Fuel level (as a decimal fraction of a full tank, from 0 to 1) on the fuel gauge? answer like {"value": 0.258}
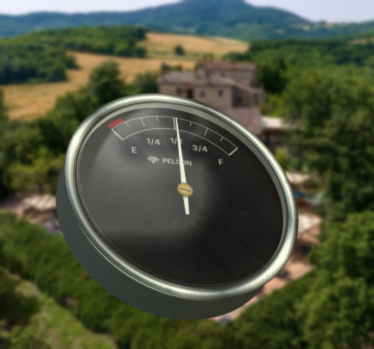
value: {"value": 0.5}
